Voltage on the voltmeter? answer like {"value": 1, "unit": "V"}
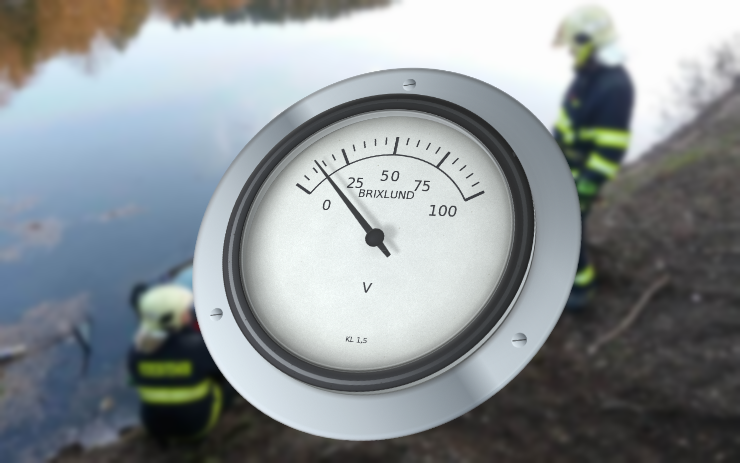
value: {"value": 12.5, "unit": "V"}
